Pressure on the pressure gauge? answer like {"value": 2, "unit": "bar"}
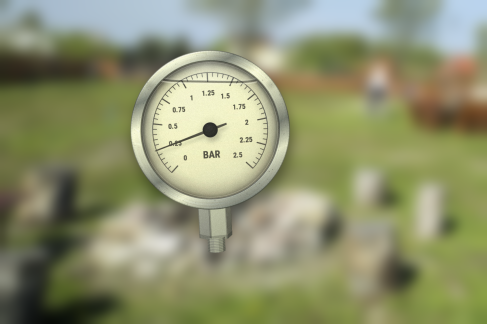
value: {"value": 0.25, "unit": "bar"}
